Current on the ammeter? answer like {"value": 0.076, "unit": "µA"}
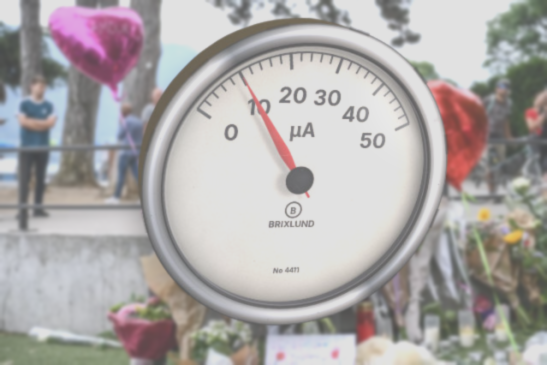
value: {"value": 10, "unit": "µA"}
